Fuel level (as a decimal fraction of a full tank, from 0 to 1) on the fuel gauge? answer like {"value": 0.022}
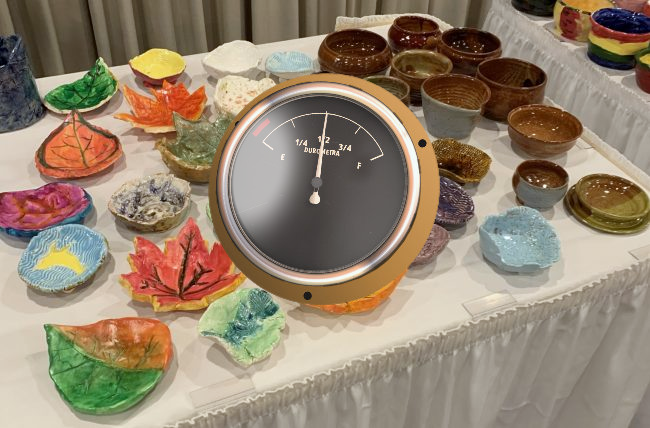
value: {"value": 0.5}
